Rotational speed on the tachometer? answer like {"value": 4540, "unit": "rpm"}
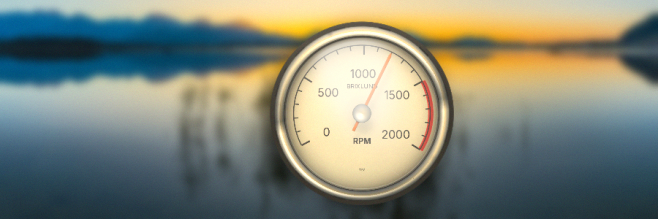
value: {"value": 1200, "unit": "rpm"}
